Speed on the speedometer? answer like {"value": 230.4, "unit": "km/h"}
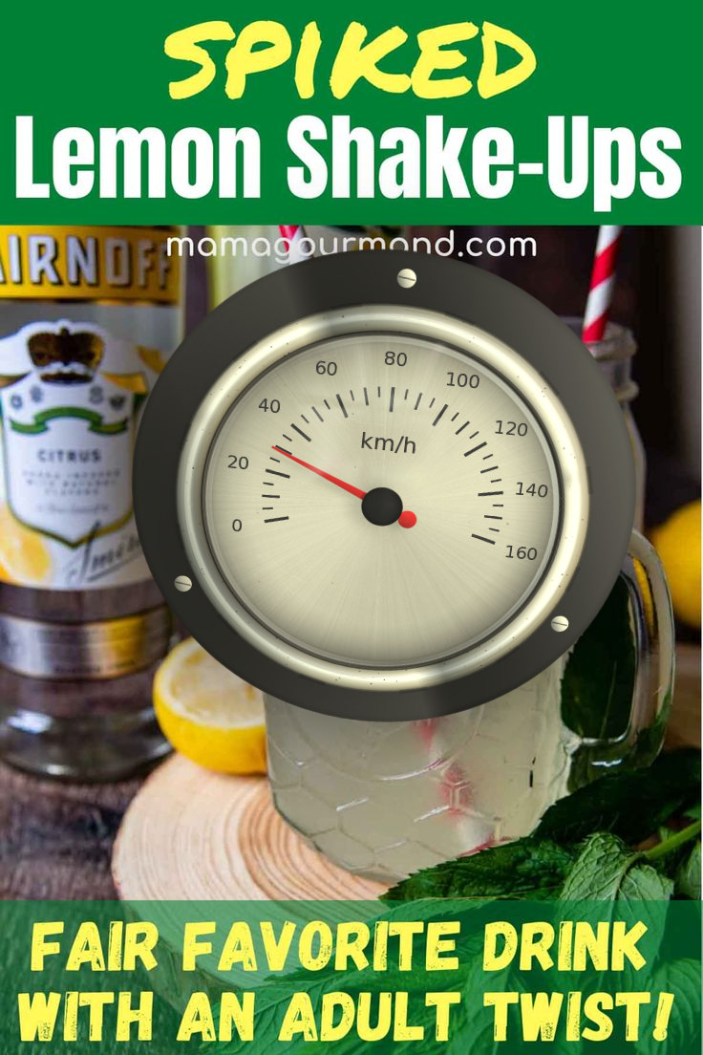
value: {"value": 30, "unit": "km/h"}
